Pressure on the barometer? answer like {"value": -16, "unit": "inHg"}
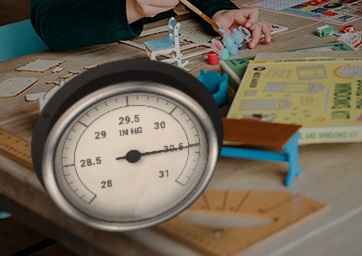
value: {"value": 30.5, "unit": "inHg"}
